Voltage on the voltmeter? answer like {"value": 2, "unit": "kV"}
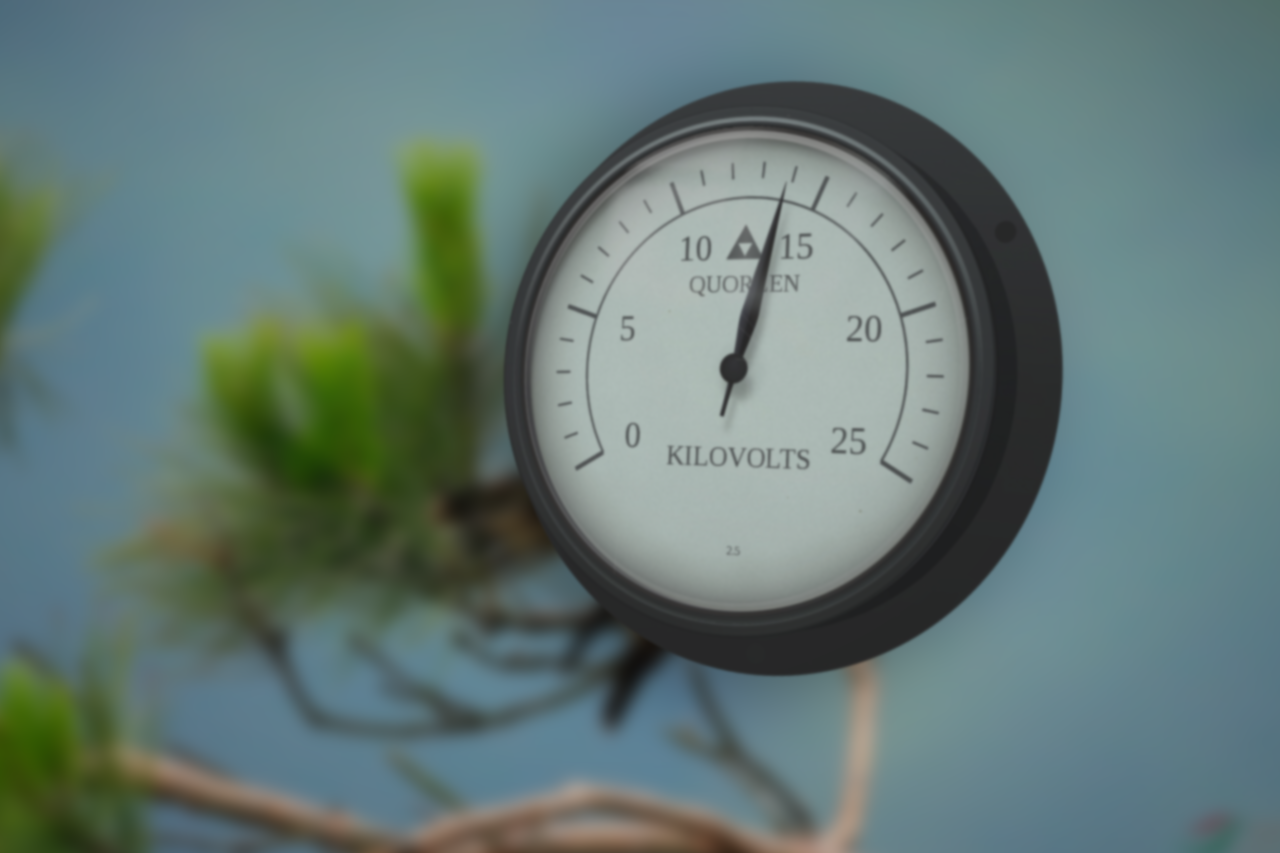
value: {"value": 14, "unit": "kV"}
